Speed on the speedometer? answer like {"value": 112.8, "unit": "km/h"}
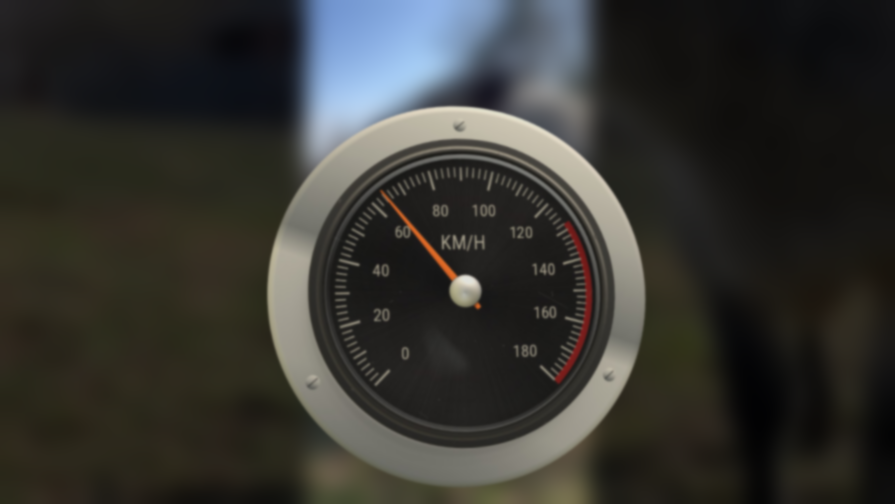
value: {"value": 64, "unit": "km/h"}
